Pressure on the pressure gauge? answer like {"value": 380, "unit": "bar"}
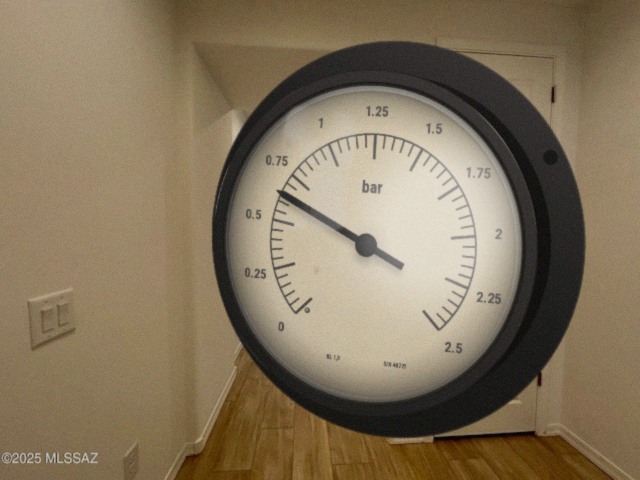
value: {"value": 0.65, "unit": "bar"}
